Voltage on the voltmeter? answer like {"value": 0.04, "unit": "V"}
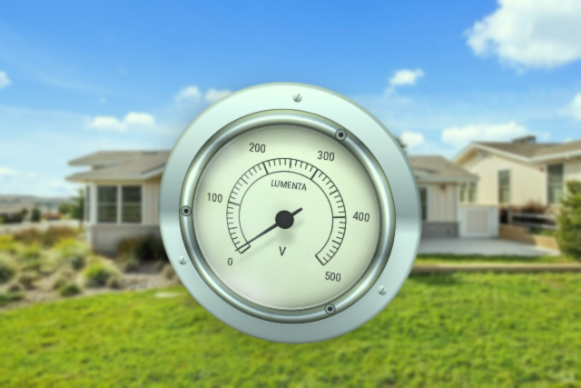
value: {"value": 10, "unit": "V"}
